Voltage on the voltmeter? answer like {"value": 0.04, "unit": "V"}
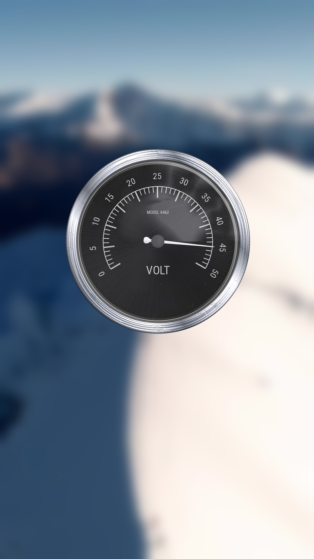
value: {"value": 45, "unit": "V"}
